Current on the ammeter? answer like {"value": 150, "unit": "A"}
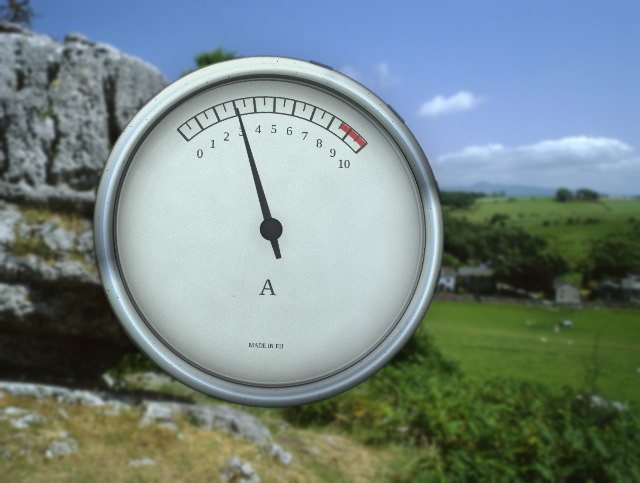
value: {"value": 3, "unit": "A"}
